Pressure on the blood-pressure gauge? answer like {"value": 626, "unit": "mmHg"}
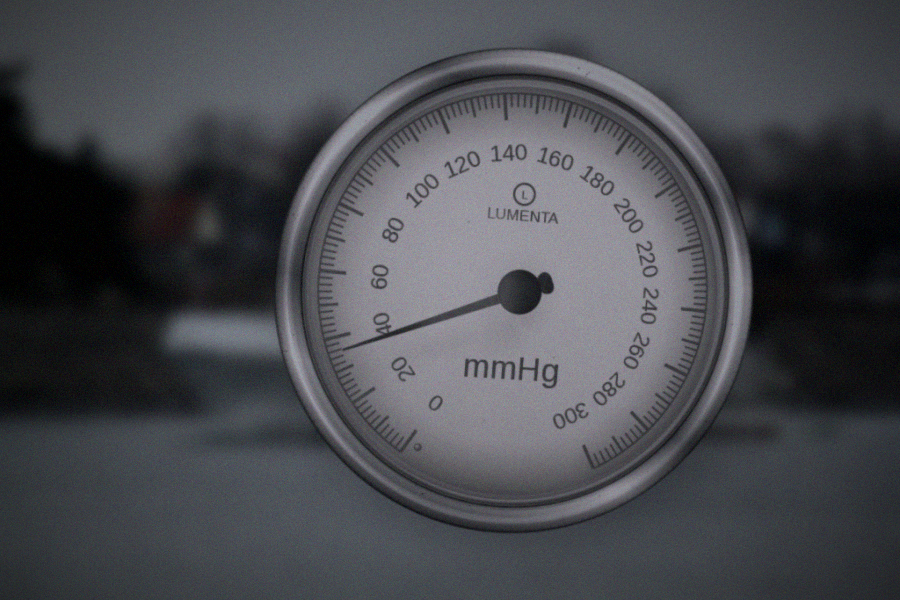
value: {"value": 36, "unit": "mmHg"}
